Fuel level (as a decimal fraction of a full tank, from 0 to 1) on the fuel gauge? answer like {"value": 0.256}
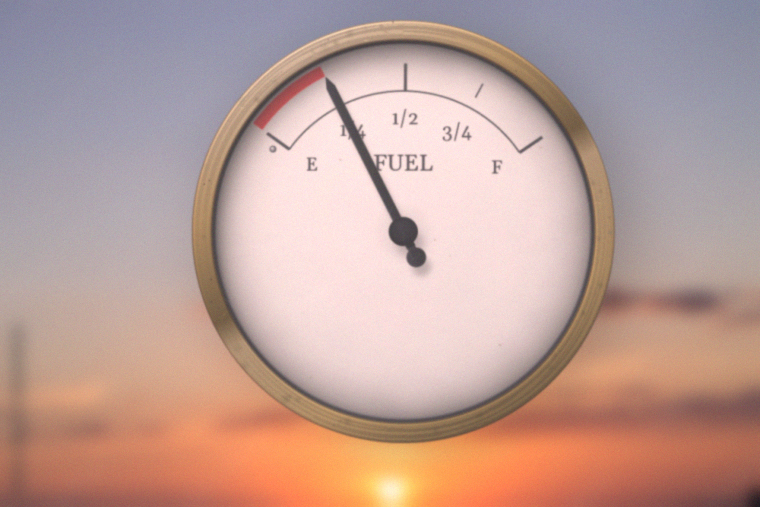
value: {"value": 0.25}
